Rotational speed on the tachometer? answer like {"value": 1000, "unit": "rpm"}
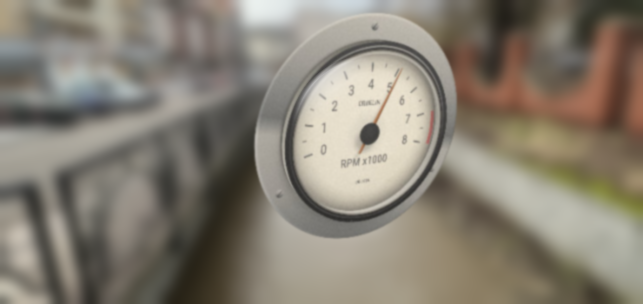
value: {"value": 5000, "unit": "rpm"}
